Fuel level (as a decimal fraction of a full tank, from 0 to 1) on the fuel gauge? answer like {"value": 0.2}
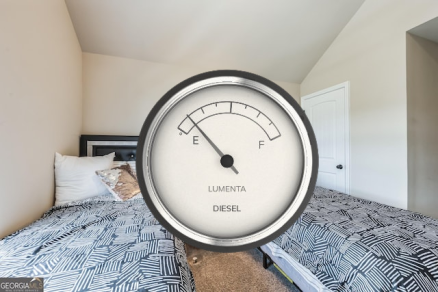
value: {"value": 0.125}
